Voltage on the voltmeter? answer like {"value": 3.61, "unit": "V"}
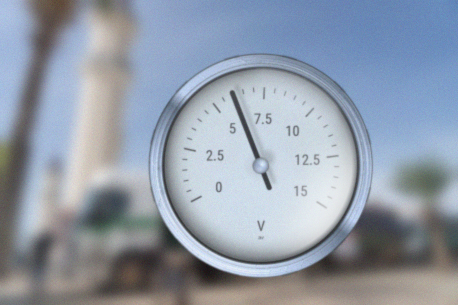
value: {"value": 6, "unit": "V"}
